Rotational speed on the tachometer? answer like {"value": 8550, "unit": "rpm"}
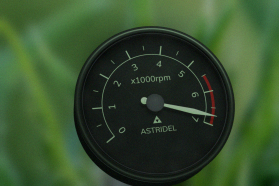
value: {"value": 6750, "unit": "rpm"}
